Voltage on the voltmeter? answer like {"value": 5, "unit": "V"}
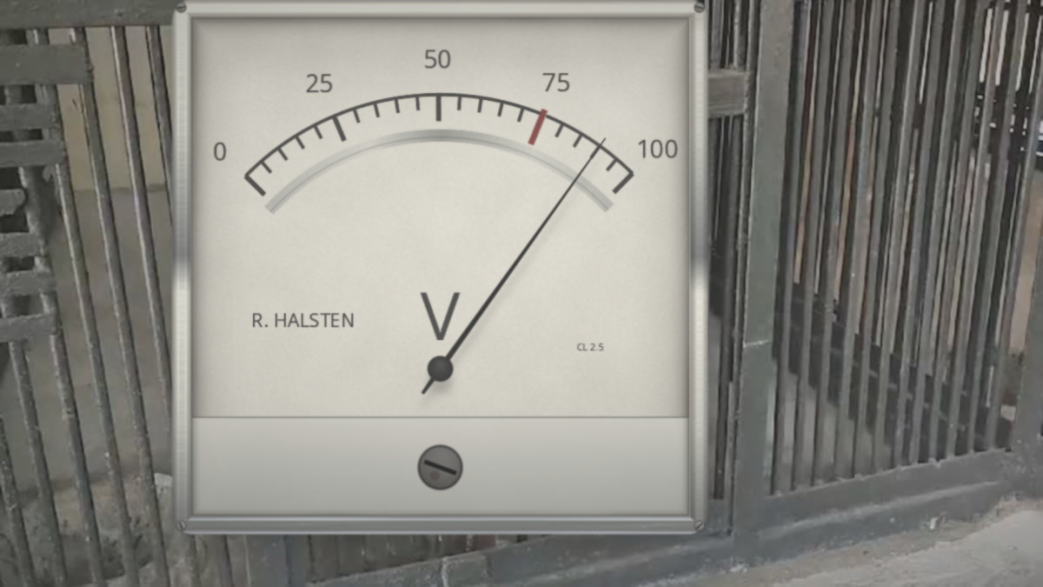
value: {"value": 90, "unit": "V"}
